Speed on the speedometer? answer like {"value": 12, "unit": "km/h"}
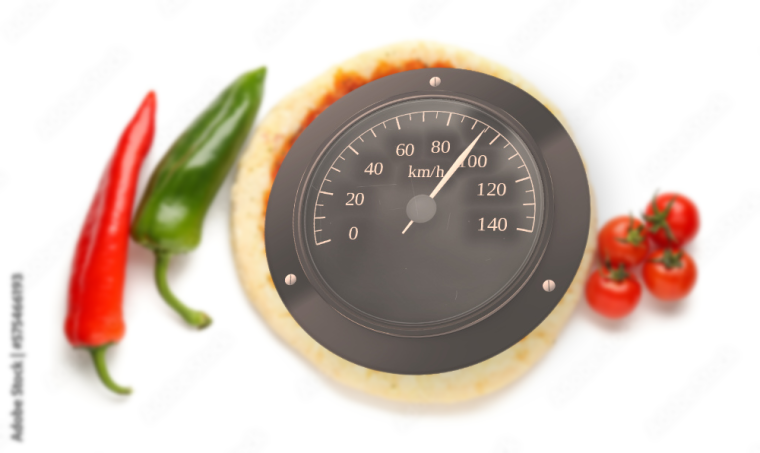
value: {"value": 95, "unit": "km/h"}
